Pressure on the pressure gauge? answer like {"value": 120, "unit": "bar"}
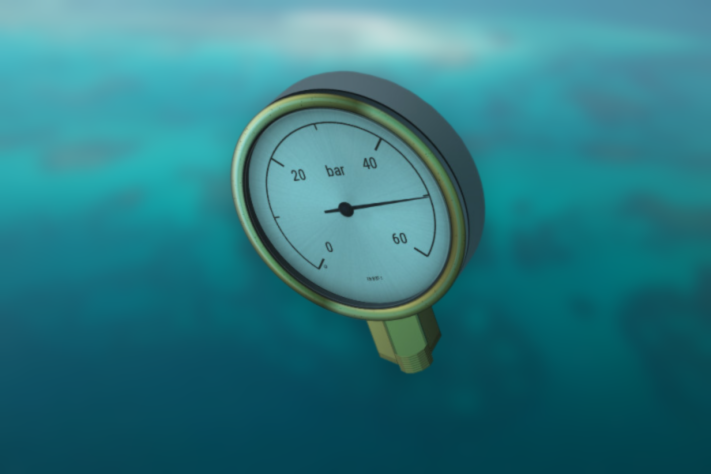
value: {"value": 50, "unit": "bar"}
